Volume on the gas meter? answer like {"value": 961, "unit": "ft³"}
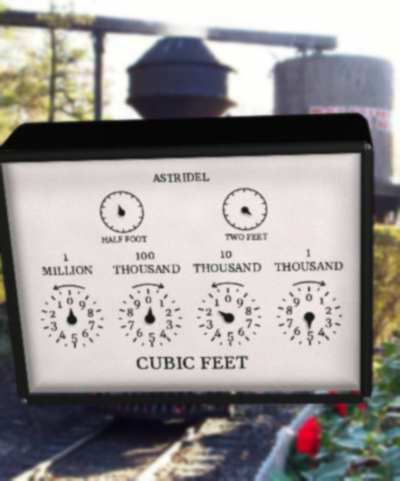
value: {"value": 1500, "unit": "ft³"}
